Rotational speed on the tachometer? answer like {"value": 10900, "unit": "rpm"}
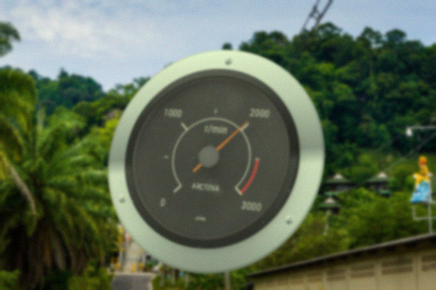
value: {"value": 2000, "unit": "rpm"}
